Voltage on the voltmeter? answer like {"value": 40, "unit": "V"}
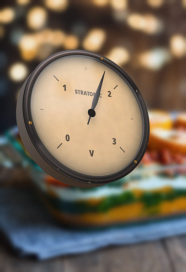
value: {"value": 1.75, "unit": "V"}
